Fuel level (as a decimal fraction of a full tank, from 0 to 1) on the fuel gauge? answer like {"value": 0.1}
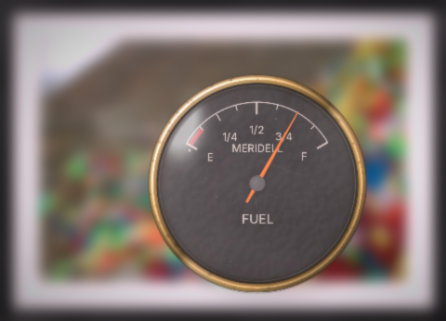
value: {"value": 0.75}
